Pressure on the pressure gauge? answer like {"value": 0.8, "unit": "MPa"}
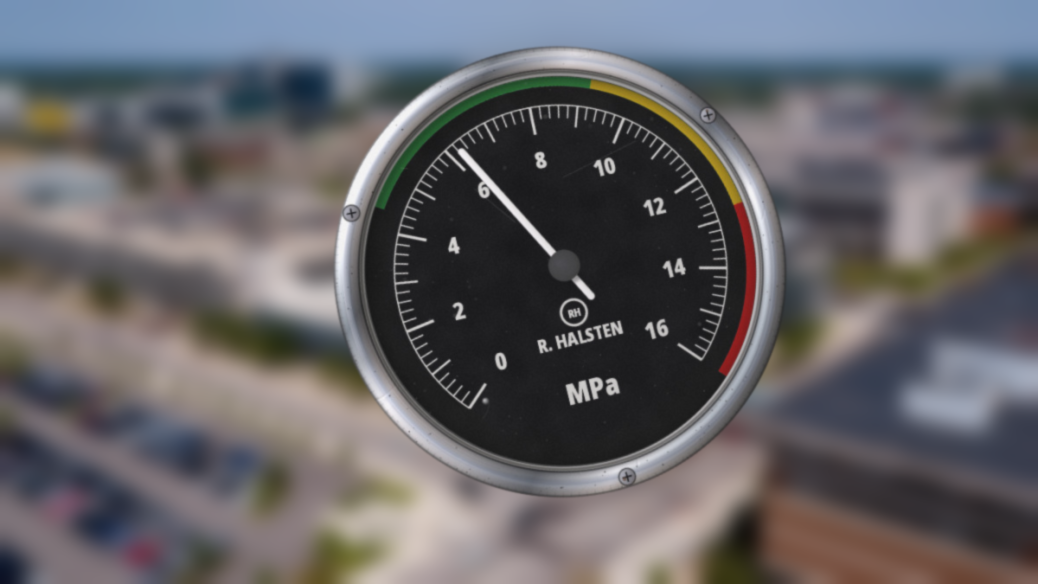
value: {"value": 6.2, "unit": "MPa"}
